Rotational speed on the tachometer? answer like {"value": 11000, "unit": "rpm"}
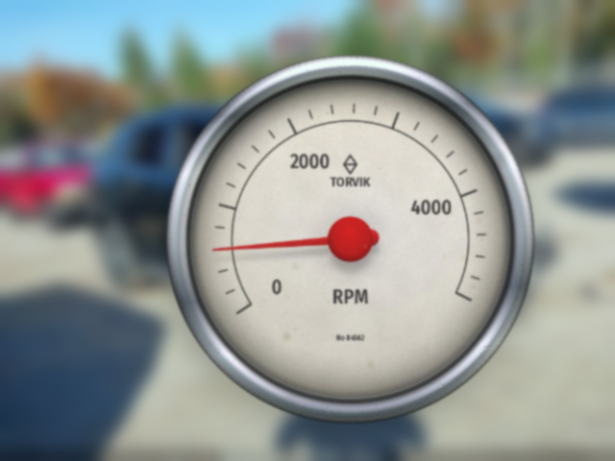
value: {"value": 600, "unit": "rpm"}
